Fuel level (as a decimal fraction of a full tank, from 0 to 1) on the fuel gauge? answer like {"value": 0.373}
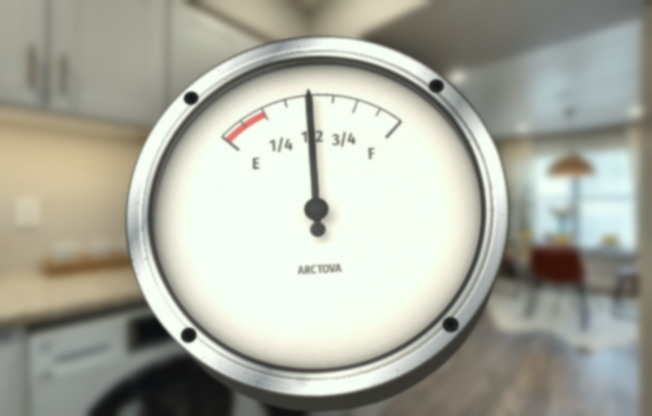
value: {"value": 0.5}
